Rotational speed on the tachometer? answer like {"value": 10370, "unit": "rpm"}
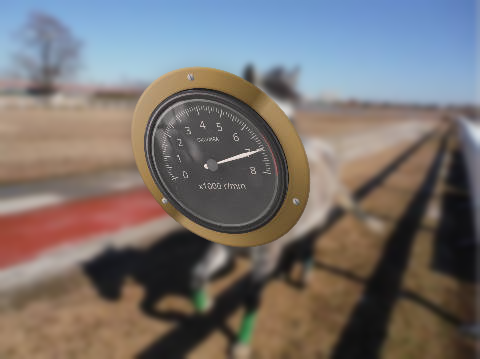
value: {"value": 7000, "unit": "rpm"}
